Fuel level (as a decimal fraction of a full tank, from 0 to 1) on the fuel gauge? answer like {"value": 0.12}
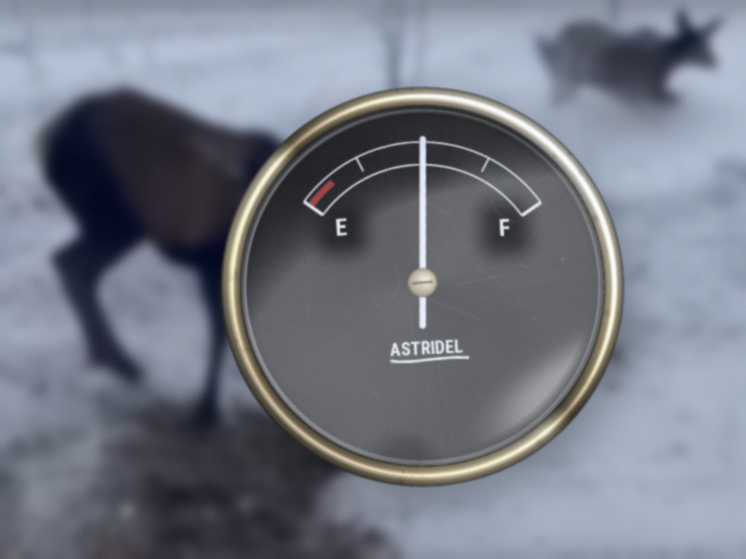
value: {"value": 0.5}
